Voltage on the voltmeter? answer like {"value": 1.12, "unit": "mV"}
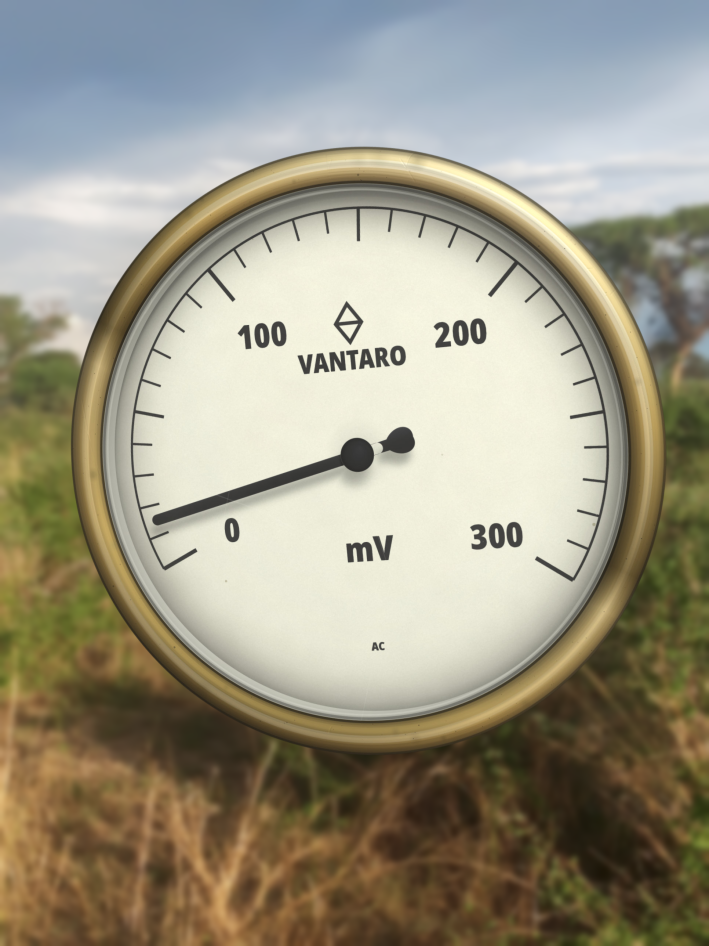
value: {"value": 15, "unit": "mV"}
